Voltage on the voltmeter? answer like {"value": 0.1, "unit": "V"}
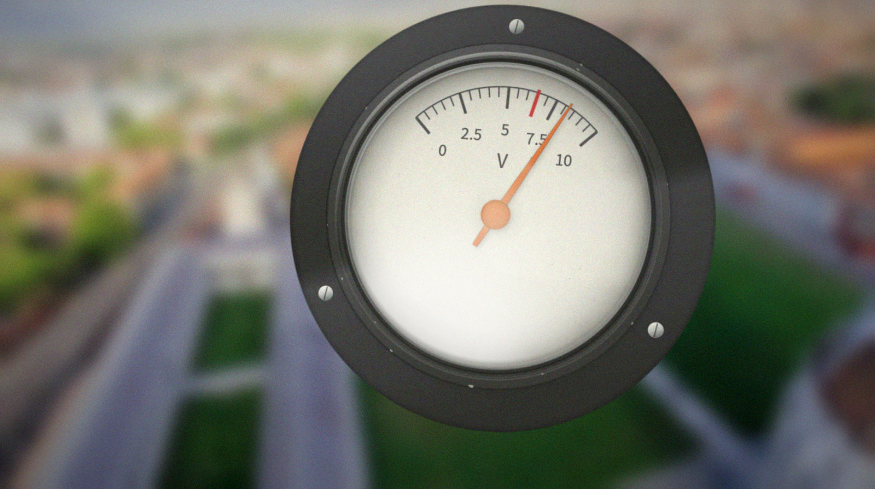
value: {"value": 8.25, "unit": "V"}
